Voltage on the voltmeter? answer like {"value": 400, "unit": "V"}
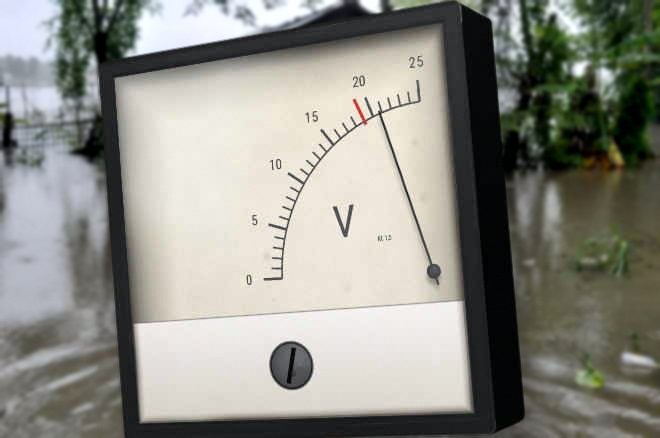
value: {"value": 21, "unit": "V"}
